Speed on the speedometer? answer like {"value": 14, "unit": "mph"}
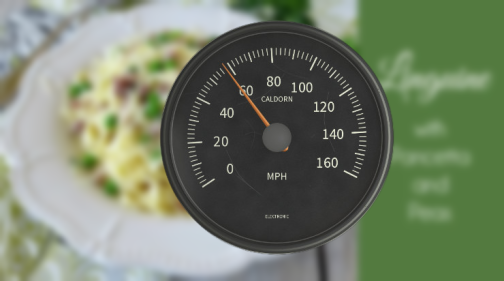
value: {"value": 58, "unit": "mph"}
